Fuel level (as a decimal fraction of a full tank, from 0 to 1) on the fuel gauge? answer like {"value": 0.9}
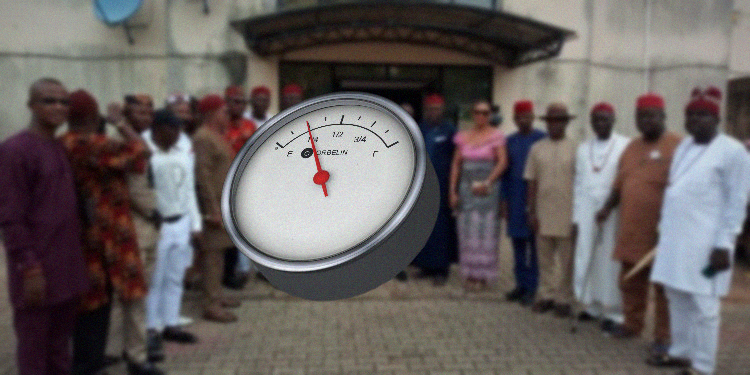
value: {"value": 0.25}
